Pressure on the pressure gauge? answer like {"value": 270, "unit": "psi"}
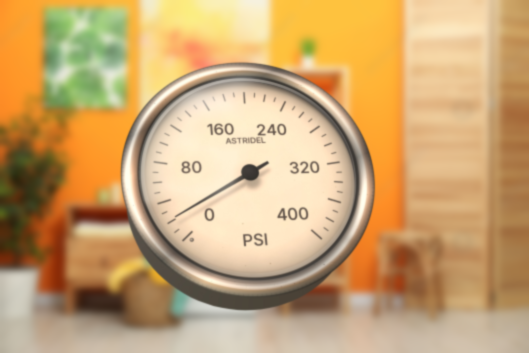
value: {"value": 20, "unit": "psi"}
